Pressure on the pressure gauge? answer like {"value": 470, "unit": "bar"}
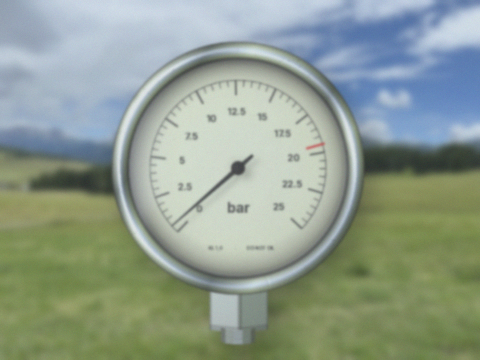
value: {"value": 0.5, "unit": "bar"}
